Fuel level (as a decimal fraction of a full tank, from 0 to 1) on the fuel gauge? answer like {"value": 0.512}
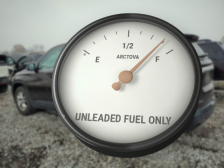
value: {"value": 0.875}
